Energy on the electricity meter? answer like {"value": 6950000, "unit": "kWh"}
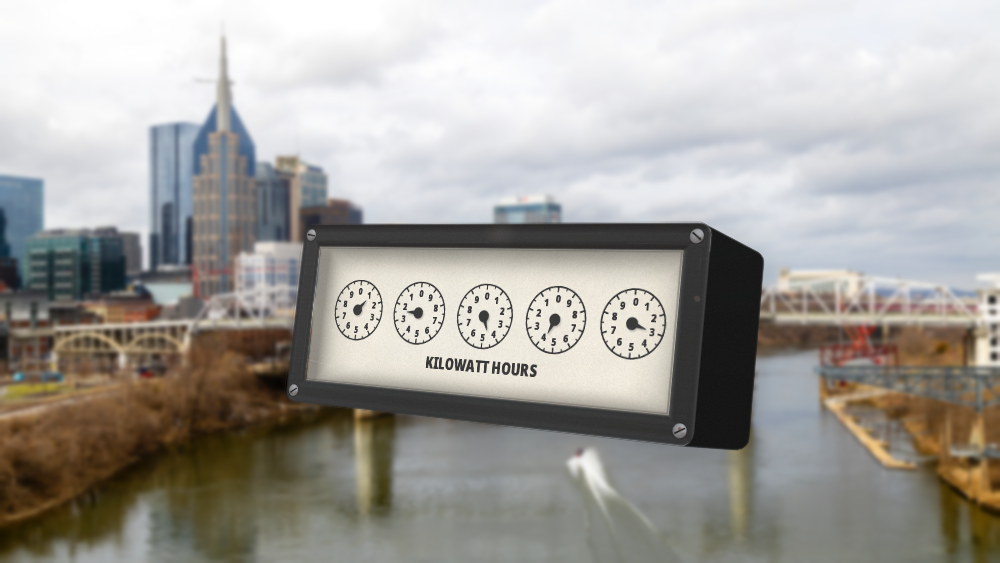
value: {"value": 12443, "unit": "kWh"}
